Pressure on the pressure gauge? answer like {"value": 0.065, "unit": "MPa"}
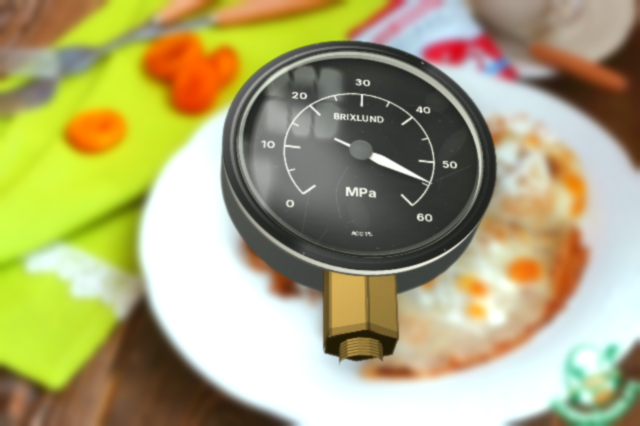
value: {"value": 55, "unit": "MPa"}
